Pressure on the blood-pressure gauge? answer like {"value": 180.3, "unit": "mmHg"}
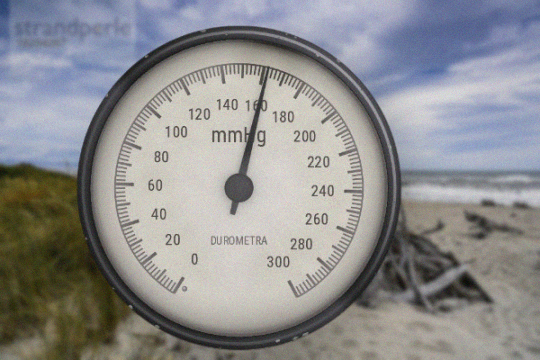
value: {"value": 162, "unit": "mmHg"}
